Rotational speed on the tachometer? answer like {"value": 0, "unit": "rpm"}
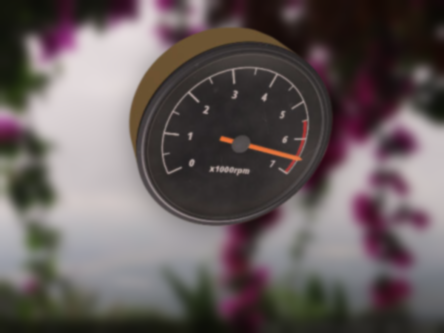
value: {"value": 6500, "unit": "rpm"}
